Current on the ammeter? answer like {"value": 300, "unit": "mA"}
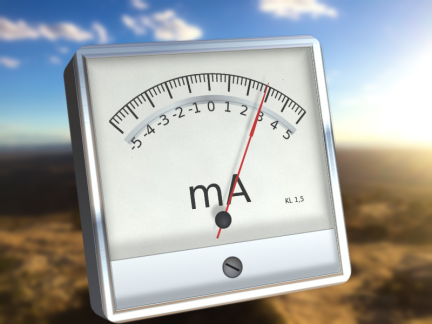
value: {"value": 2.8, "unit": "mA"}
